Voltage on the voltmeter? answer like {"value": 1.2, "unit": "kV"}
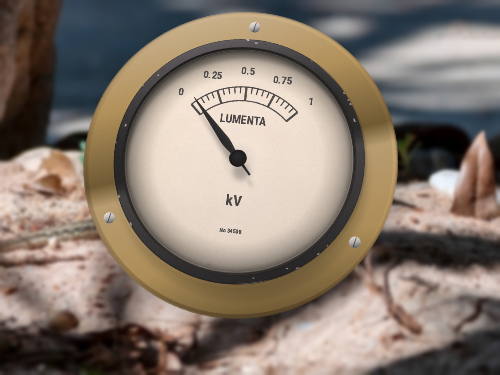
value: {"value": 0.05, "unit": "kV"}
